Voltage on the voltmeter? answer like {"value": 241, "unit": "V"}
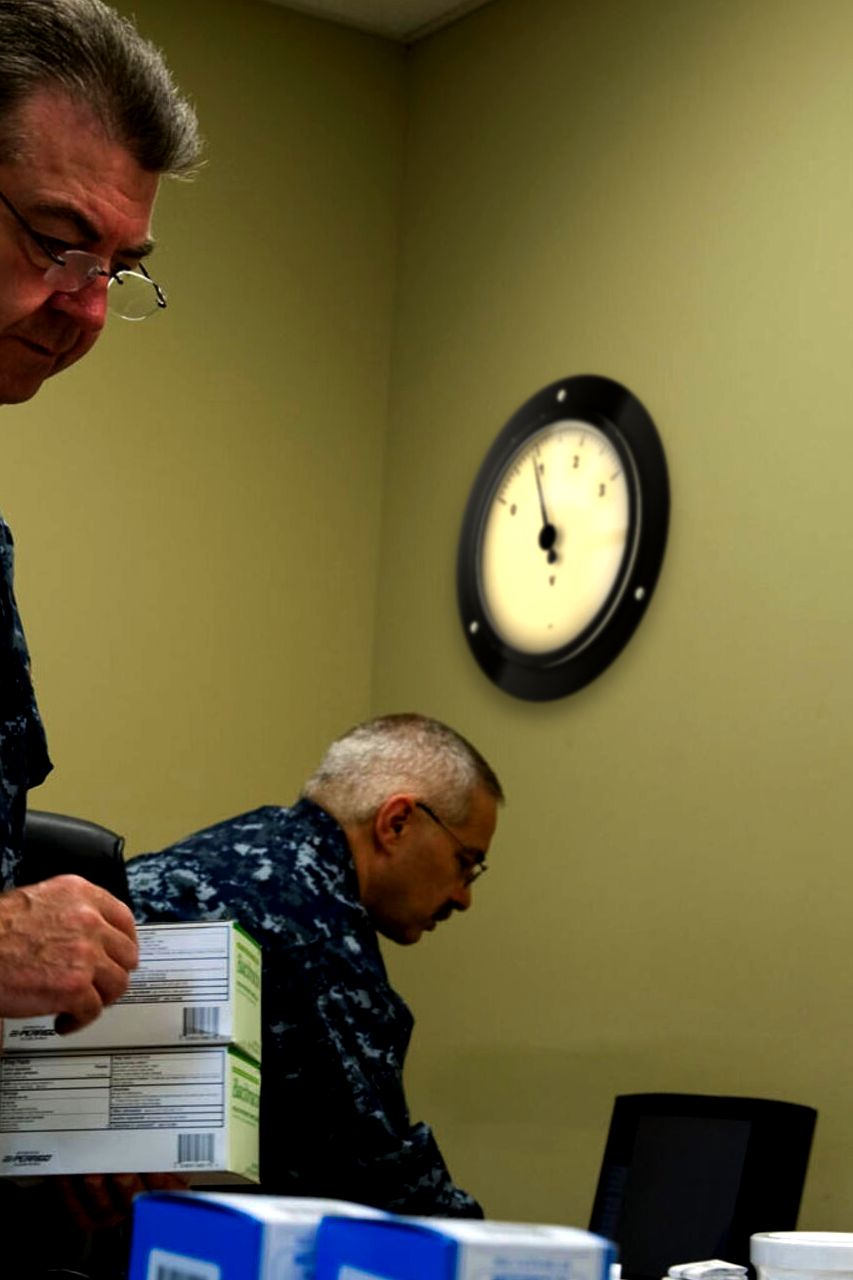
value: {"value": 1, "unit": "V"}
